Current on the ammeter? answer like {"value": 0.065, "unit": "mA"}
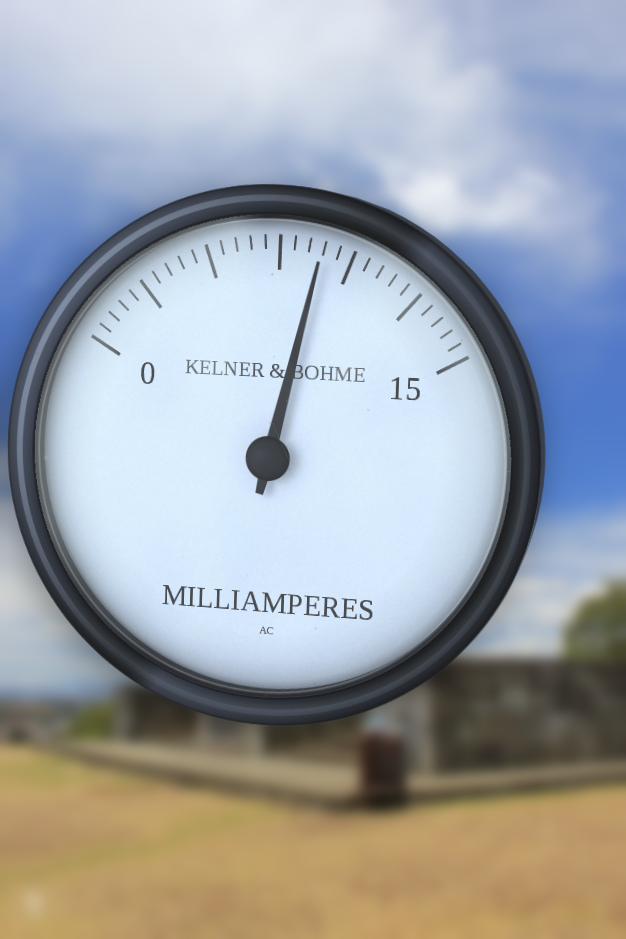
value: {"value": 9, "unit": "mA"}
